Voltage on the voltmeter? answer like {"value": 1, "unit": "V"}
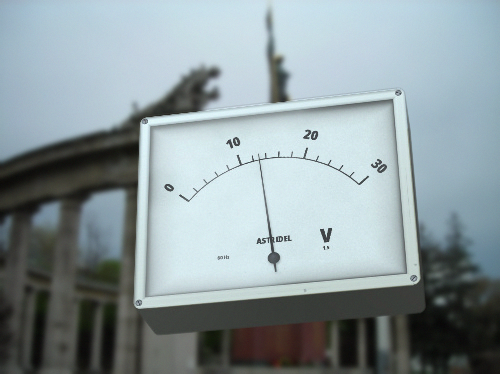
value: {"value": 13, "unit": "V"}
